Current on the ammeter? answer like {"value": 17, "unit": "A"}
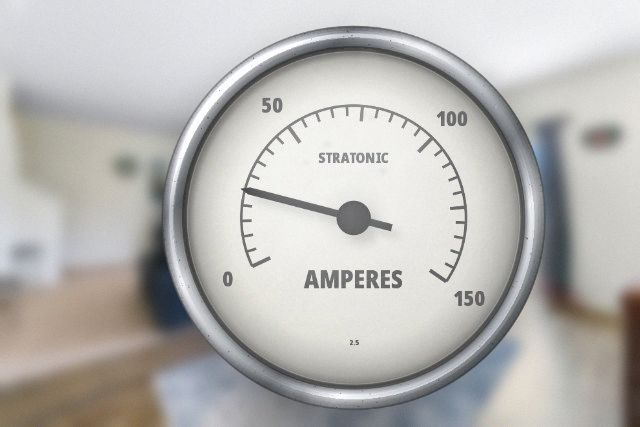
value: {"value": 25, "unit": "A"}
